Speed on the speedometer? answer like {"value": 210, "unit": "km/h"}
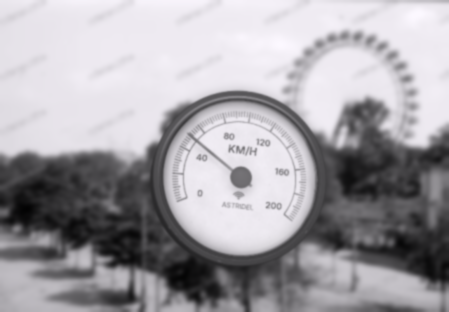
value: {"value": 50, "unit": "km/h"}
